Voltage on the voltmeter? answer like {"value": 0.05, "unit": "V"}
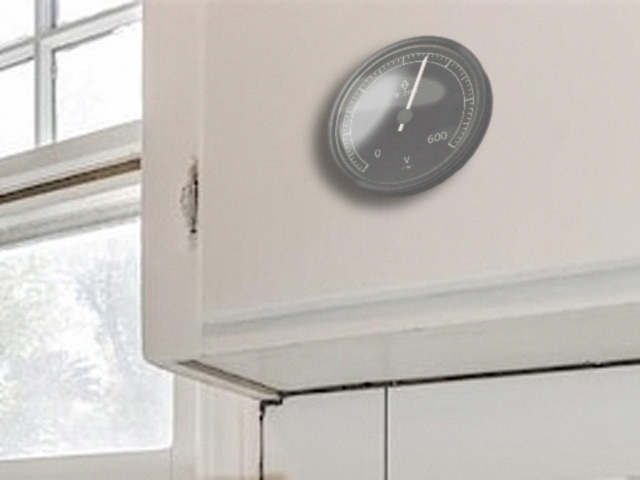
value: {"value": 350, "unit": "V"}
